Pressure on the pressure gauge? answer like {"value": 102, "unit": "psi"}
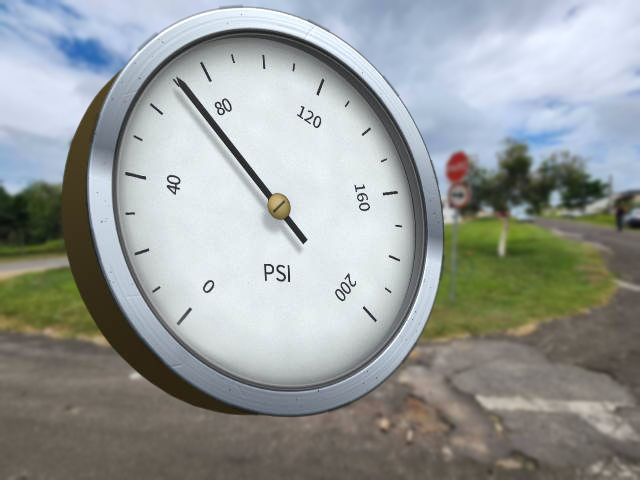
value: {"value": 70, "unit": "psi"}
